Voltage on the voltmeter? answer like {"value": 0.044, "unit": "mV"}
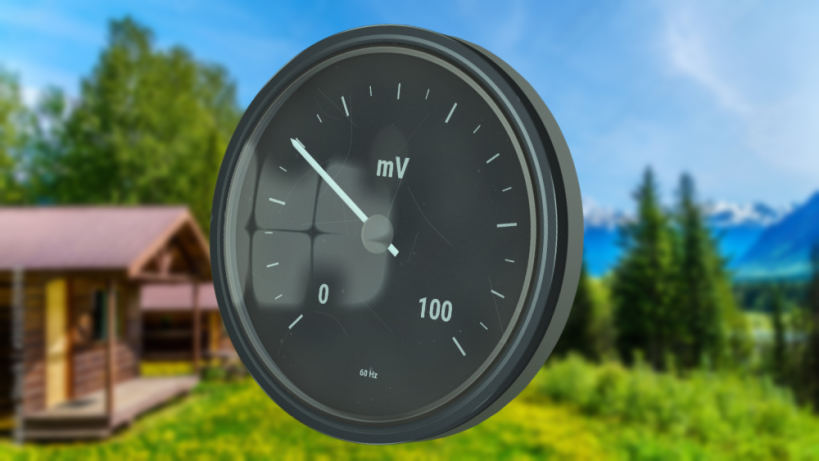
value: {"value": 30, "unit": "mV"}
